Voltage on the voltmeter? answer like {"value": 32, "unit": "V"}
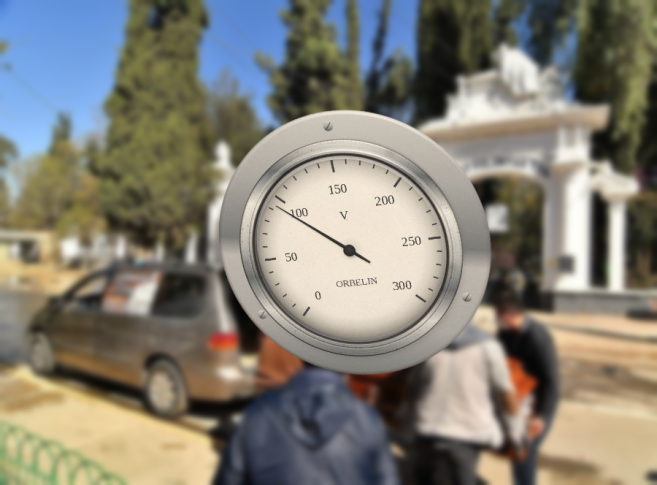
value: {"value": 95, "unit": "V"}
